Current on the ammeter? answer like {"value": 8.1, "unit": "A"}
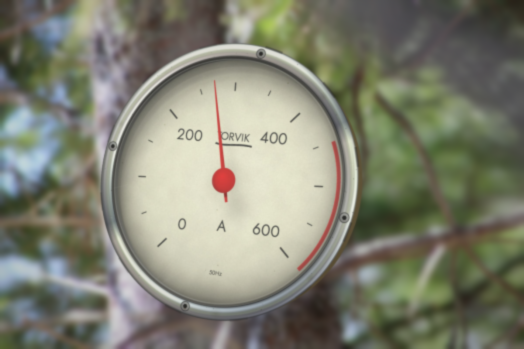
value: {"value": 275, "unit": "A"}
